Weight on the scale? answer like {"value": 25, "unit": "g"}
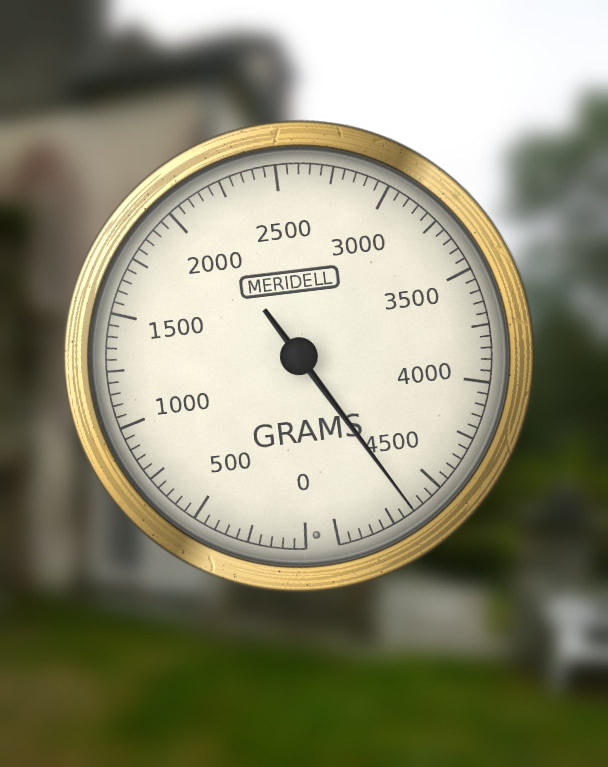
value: {"value": 4650, "unit": "g"}
